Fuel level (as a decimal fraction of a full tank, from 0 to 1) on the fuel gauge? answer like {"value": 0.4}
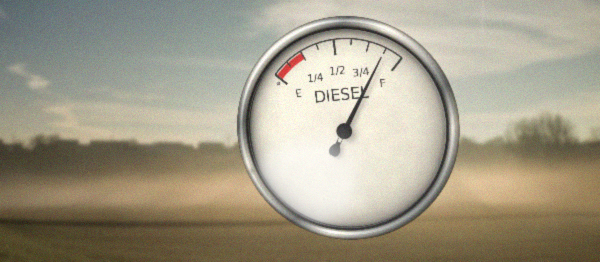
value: {"value": 0.875}
